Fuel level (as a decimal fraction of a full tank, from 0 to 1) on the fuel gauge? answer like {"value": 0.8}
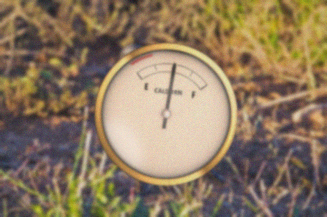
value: {"value": 0.5}
